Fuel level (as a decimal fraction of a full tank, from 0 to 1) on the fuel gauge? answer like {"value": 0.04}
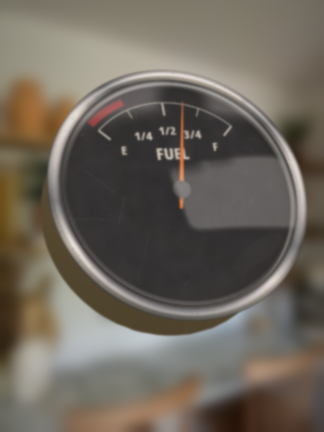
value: {"value": 0.625}
